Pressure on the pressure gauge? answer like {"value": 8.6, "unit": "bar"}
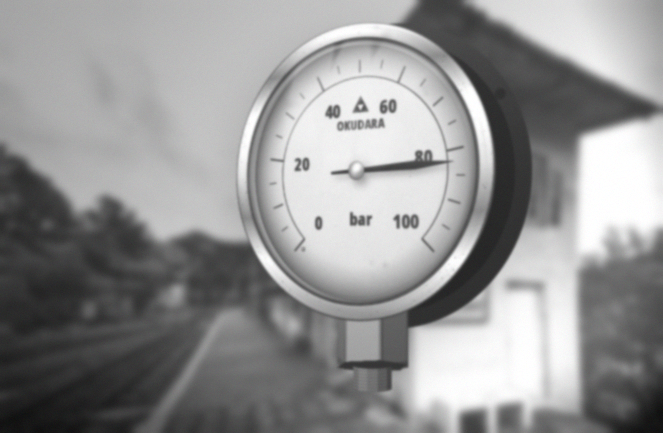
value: {"value": 82.5, "unit": "bar"}
